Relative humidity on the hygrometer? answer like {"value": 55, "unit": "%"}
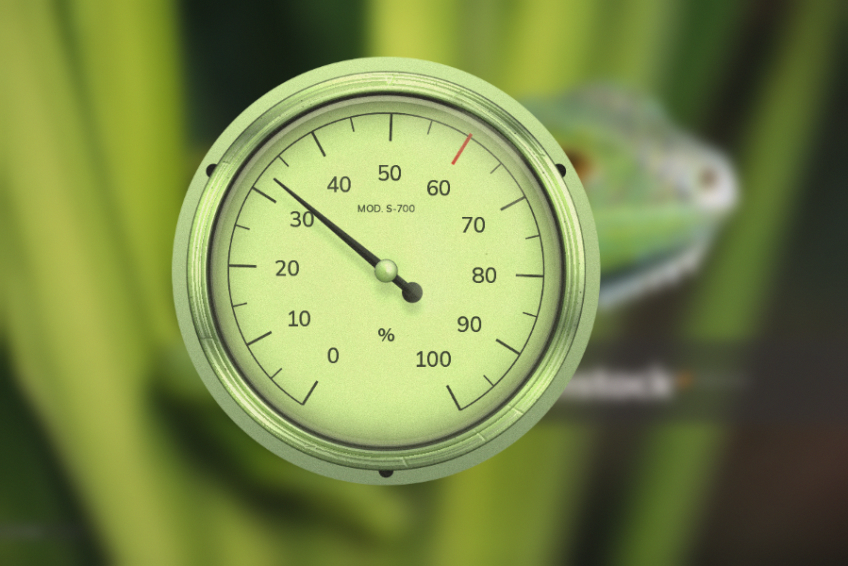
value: {"value": 32.5, "unit": "%"}
